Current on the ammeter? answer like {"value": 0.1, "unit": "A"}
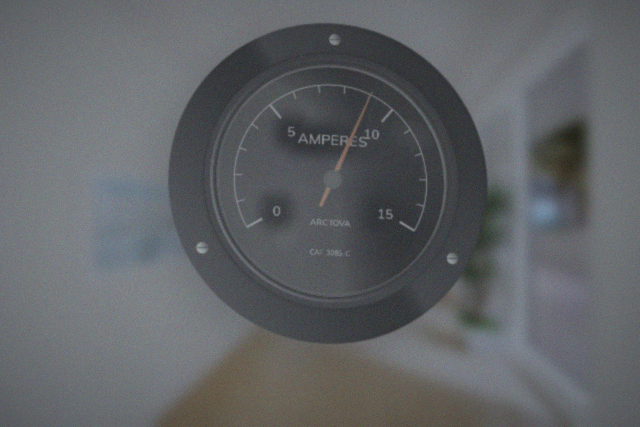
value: {"value": 9, "unit": "A"}
